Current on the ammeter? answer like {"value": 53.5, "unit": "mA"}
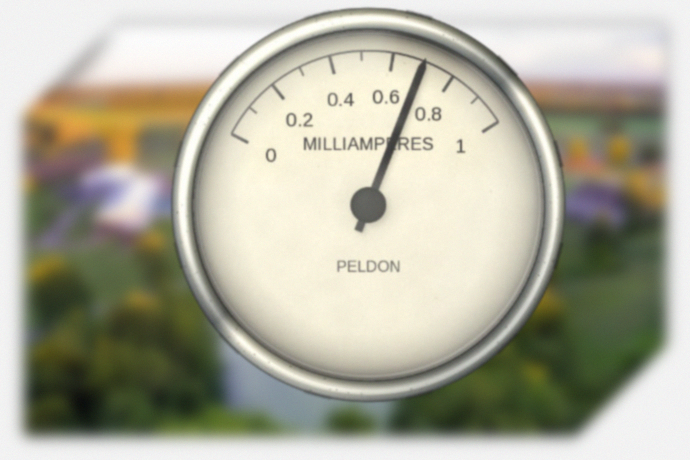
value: {"value": 0.7, "unit": "mA"}
